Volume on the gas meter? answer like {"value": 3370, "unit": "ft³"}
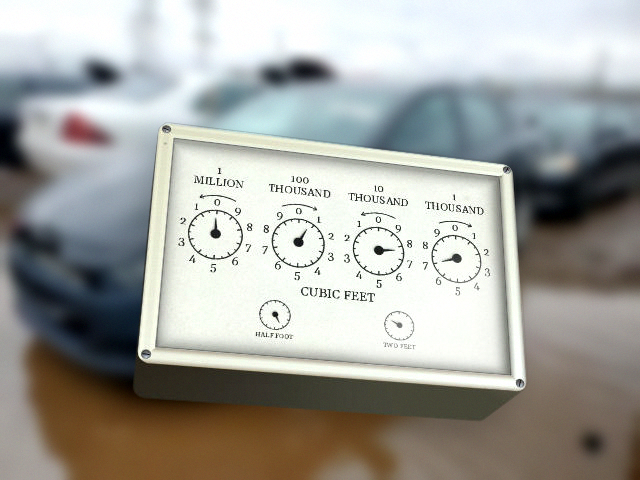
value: {"value": 7700, "unit": "ft³"}
